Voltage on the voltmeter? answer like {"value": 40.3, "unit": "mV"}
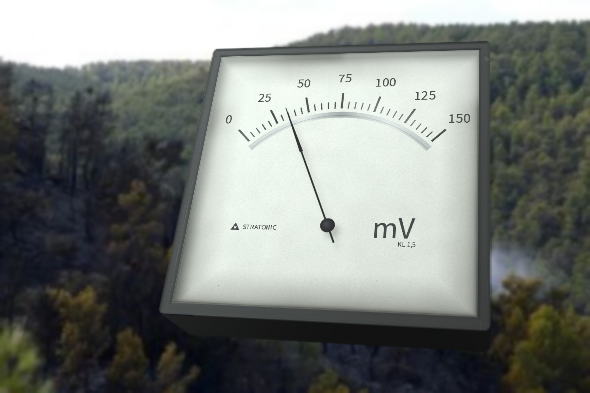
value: {"value": 35, "unit": "mV"}
